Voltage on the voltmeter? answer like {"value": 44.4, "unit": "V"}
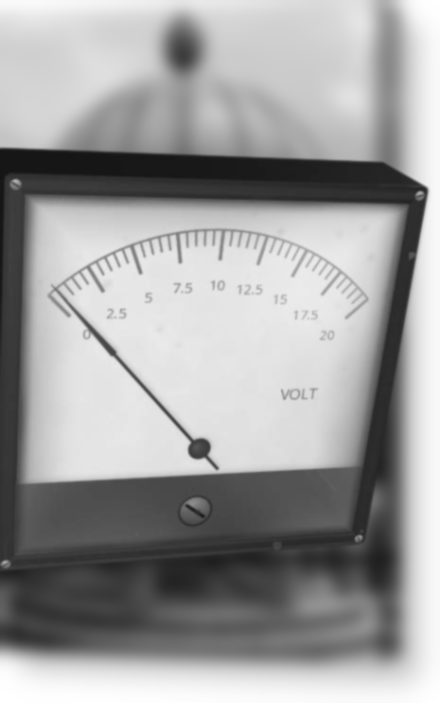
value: {"value": 0.5, "unit": "V"}
